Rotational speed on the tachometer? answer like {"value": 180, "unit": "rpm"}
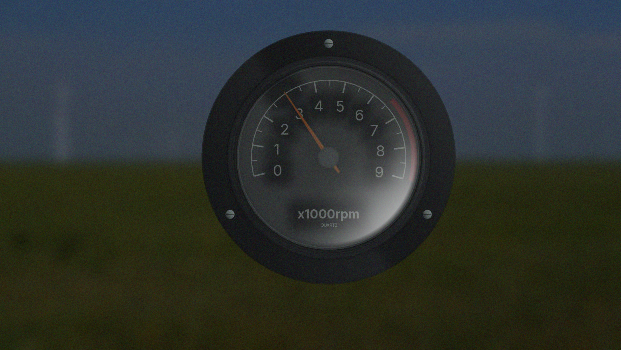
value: {"value": 3000, "unit": "rpm"}
